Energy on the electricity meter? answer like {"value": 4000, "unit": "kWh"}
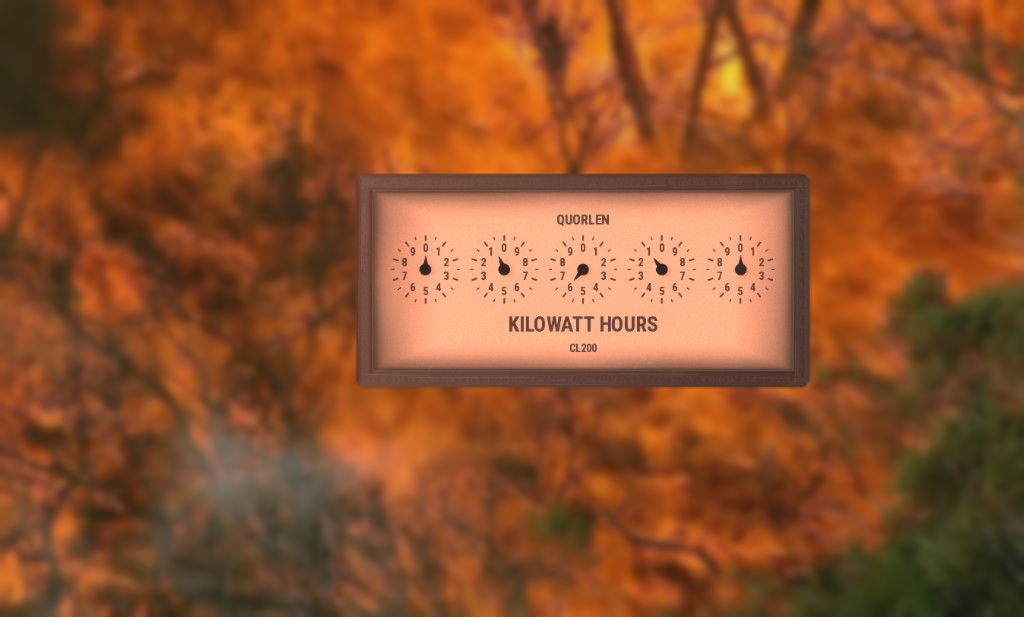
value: {"value": 610, "unit": "kWh"}
